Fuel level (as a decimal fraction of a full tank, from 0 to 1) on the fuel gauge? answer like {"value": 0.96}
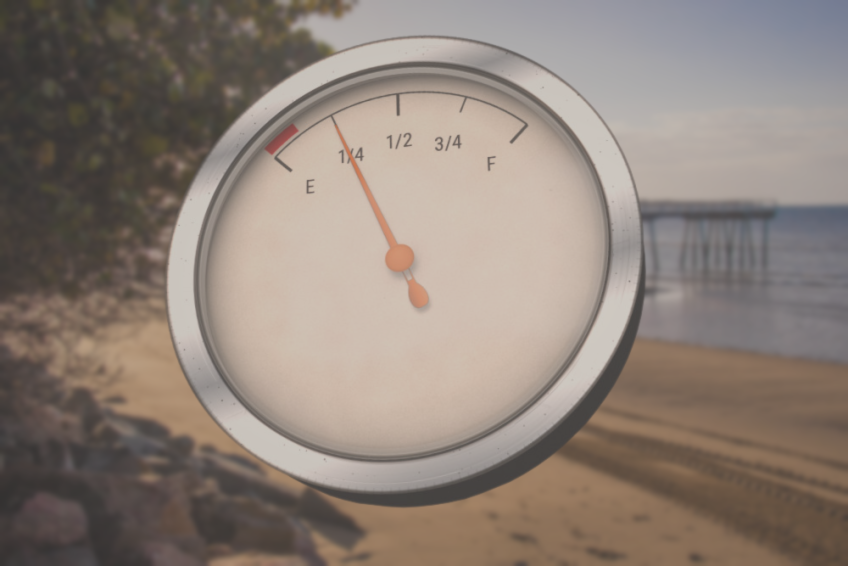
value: {"value": 0.25}
